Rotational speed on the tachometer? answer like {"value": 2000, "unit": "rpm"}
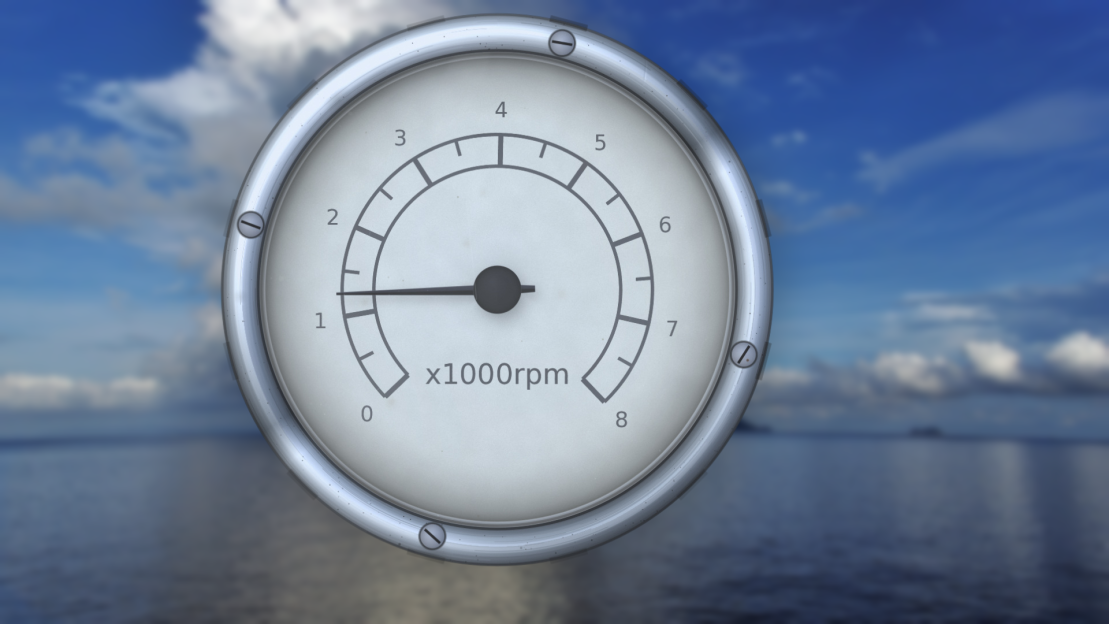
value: {"value": 1250, "unit": "rpm"}
